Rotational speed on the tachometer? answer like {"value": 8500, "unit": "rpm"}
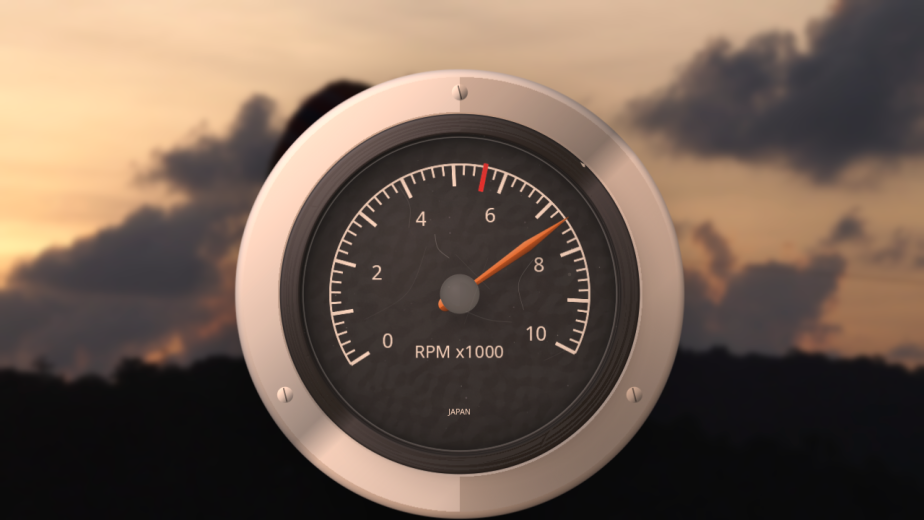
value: {"value": 7400, "unit": "rpm"}
